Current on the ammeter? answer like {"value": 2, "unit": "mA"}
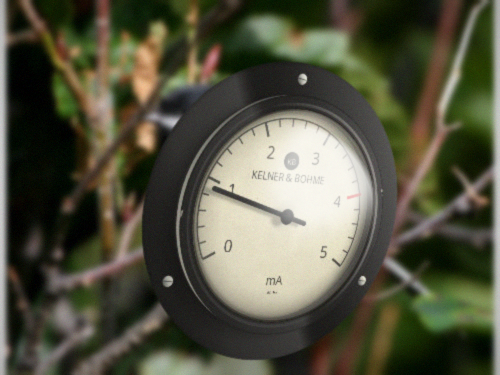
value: {"value": 0.9, "unit": "mA"}
